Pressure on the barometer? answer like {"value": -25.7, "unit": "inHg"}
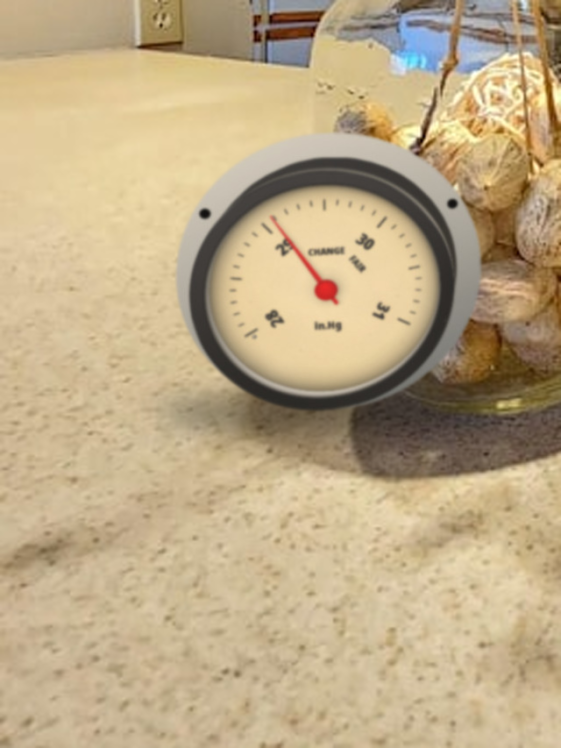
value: {"value": 29.1, "unit": "inHg"}
